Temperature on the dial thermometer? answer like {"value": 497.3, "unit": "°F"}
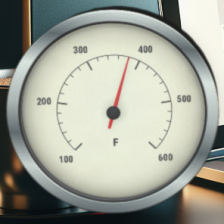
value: {"value": 380, "unit": "°F"}
